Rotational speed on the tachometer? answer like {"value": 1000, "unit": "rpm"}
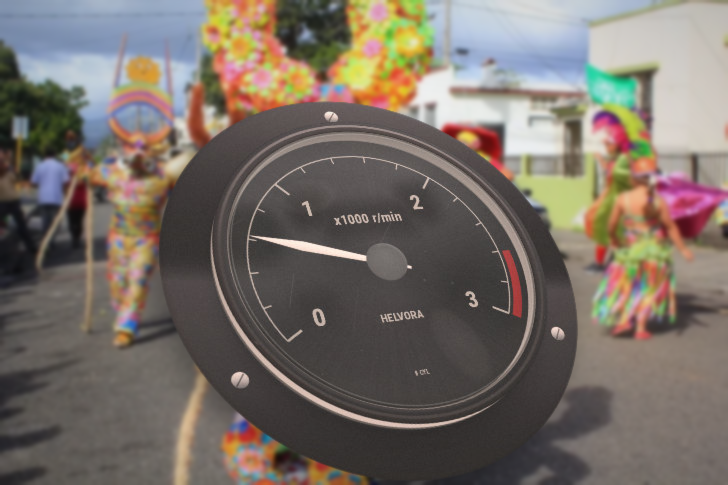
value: {"value": 600, "unit": "rpm"}
